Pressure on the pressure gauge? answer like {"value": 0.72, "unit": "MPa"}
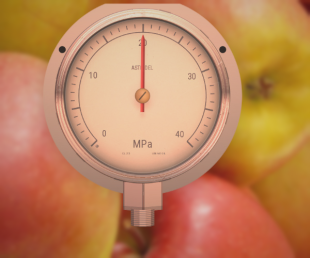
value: {"value": 20, "unit": "MPa"}
